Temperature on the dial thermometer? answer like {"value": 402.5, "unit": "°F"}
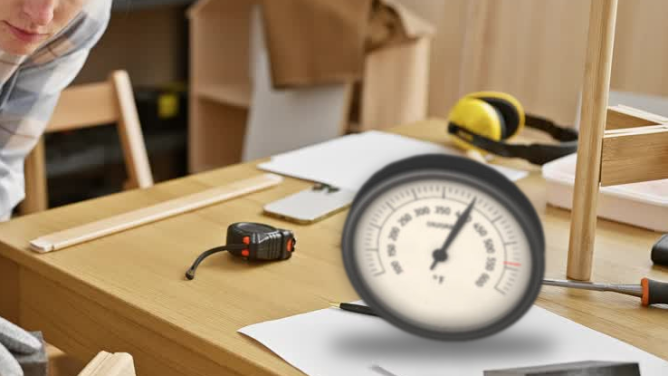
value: {"value": 400, "unit": "°F"}
